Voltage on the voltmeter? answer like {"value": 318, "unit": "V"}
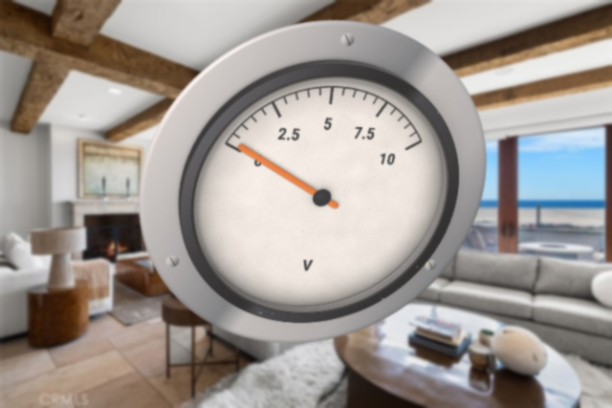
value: {"value": 0.25, "unit": "V"}
